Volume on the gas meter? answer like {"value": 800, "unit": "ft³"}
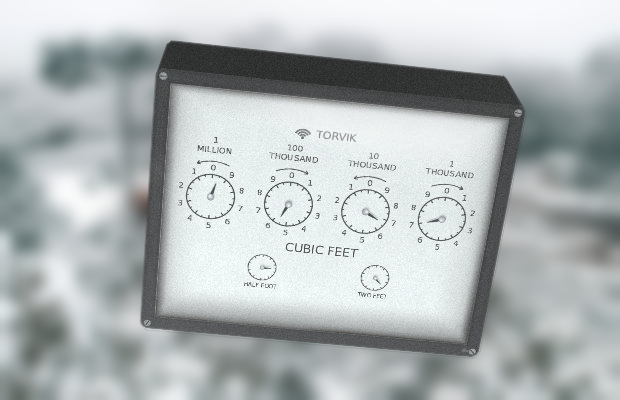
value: {"value": 956700, "unit": "ft³"}
